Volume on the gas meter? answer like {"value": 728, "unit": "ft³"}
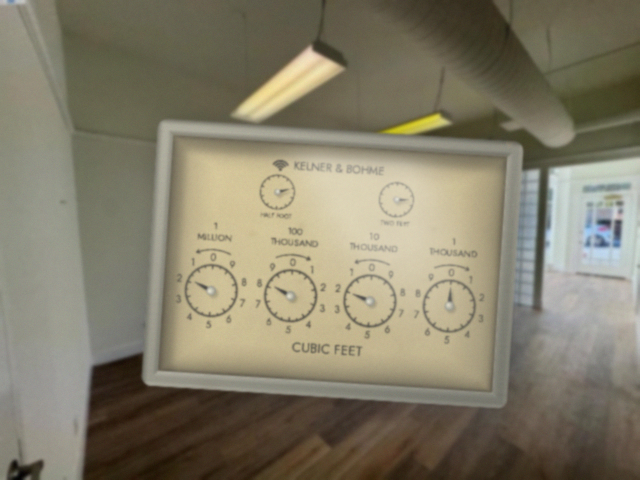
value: {"value": 182000, "unit": "ft³"}
